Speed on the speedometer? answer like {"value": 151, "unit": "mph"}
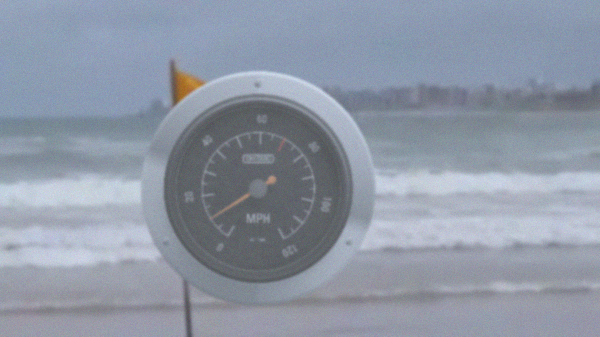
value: {"value": 10, "unit": "mph"}
